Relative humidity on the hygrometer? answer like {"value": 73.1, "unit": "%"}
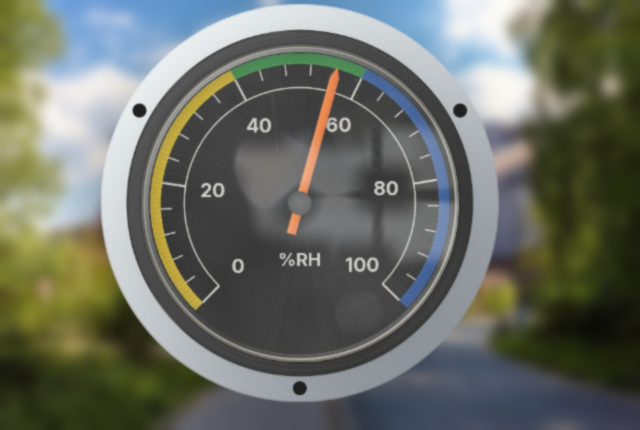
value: {"value": 56, "unit": "%"}
